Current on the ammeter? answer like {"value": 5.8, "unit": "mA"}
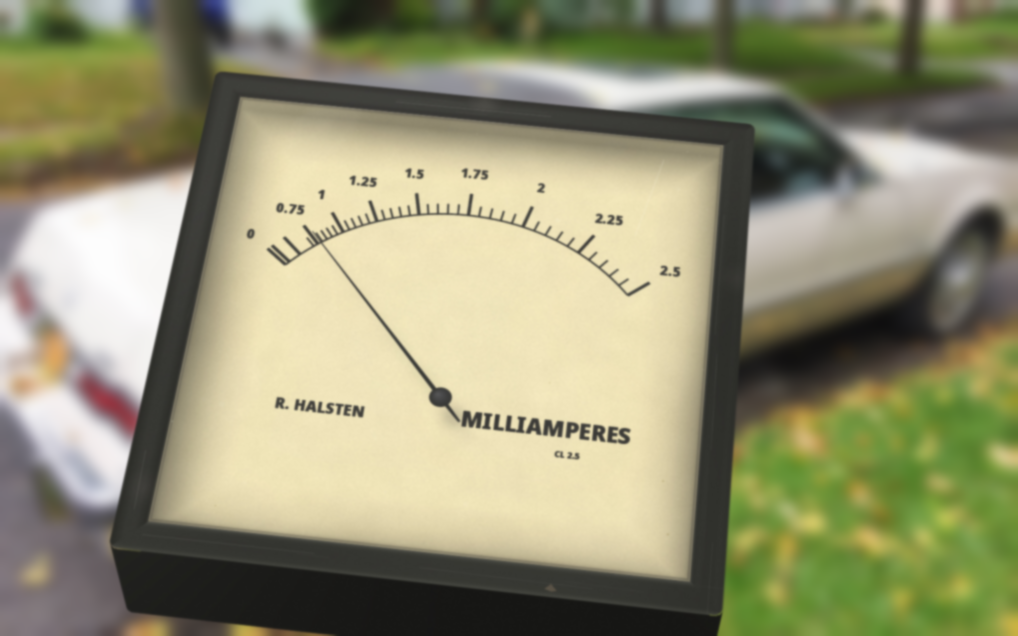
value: {"value": 0.75, "unit": "mA"}
